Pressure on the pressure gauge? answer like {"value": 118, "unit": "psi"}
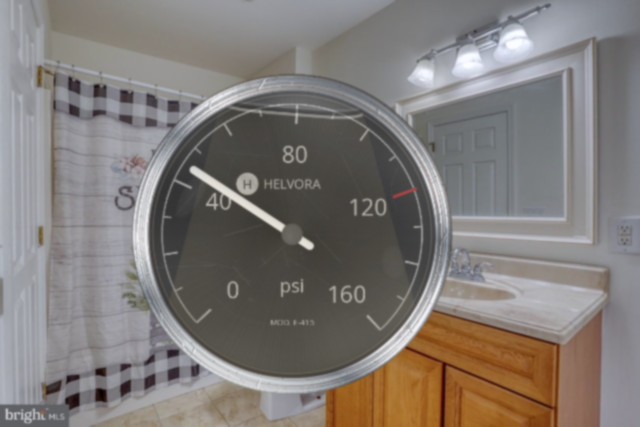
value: {"value": 45, "unit": "psi"}
